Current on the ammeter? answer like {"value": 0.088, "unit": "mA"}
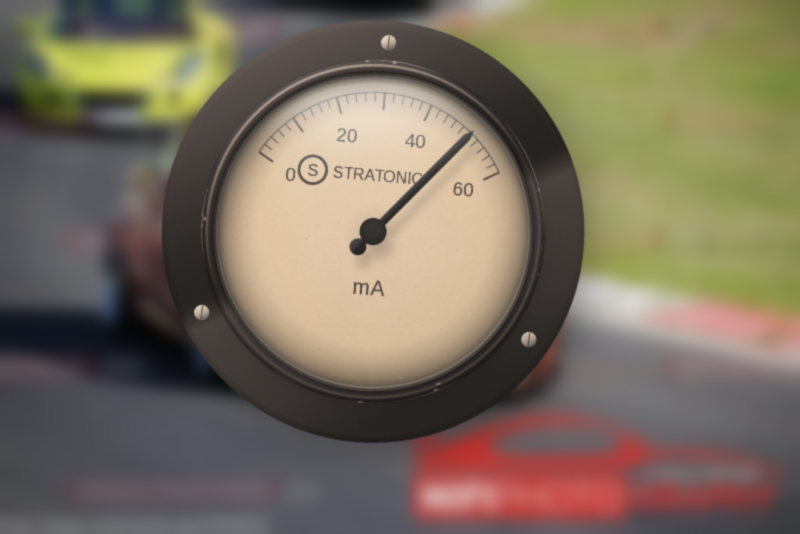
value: {"value": 50, "unit": "mA"}
